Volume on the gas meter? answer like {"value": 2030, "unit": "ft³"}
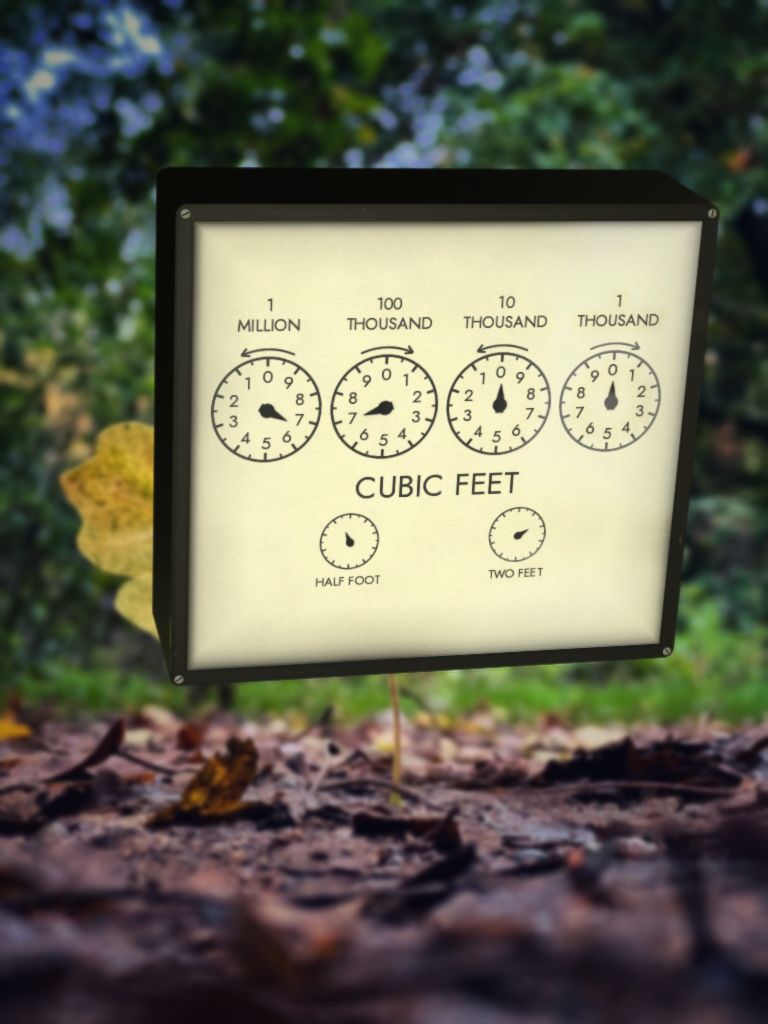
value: {"value": 670000, "unit": "ft³"}
